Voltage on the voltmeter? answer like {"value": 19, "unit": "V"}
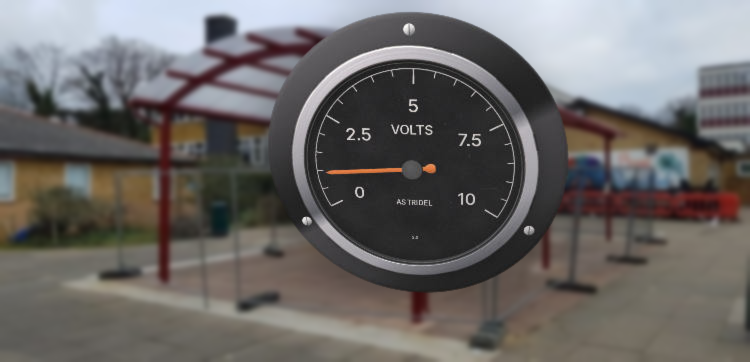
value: {"value": 1, "unit": "V"}
